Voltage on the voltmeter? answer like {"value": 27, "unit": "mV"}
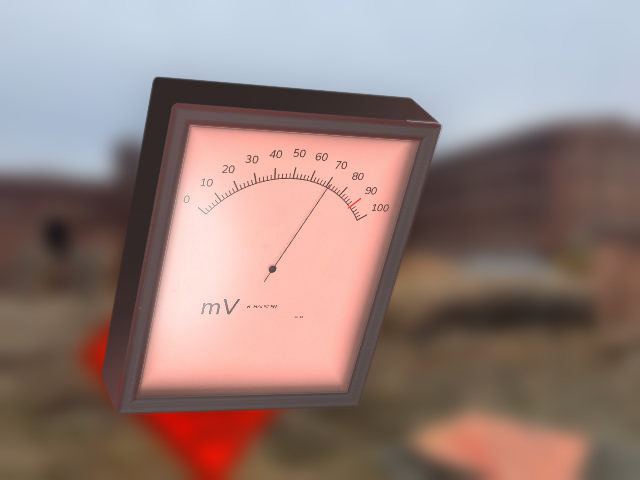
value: {"value": 70, "unit": "mV"}
